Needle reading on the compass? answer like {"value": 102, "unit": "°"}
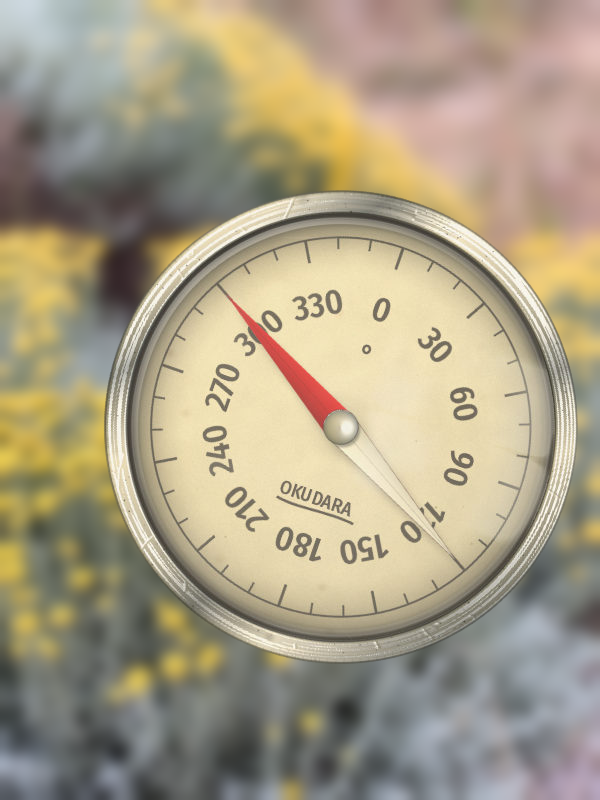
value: {"value": 300, "unit": "°"}
